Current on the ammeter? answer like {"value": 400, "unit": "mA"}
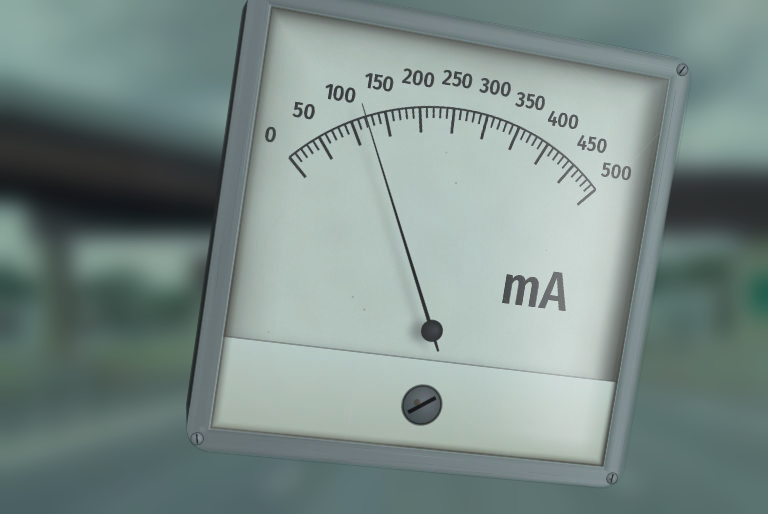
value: {"value": 120, "unit": "mA"}
